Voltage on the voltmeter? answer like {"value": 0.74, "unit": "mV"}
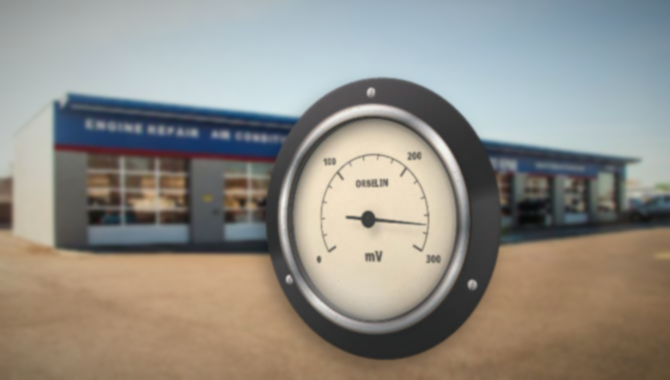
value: {"value": 270, "unit": "mV"}
